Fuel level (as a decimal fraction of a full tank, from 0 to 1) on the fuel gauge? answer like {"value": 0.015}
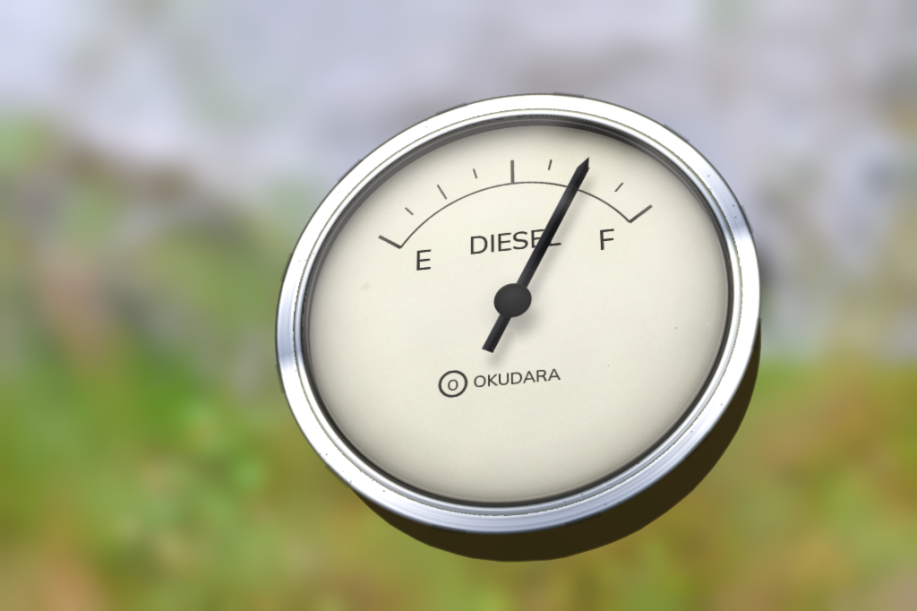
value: {"value": 0.75}
